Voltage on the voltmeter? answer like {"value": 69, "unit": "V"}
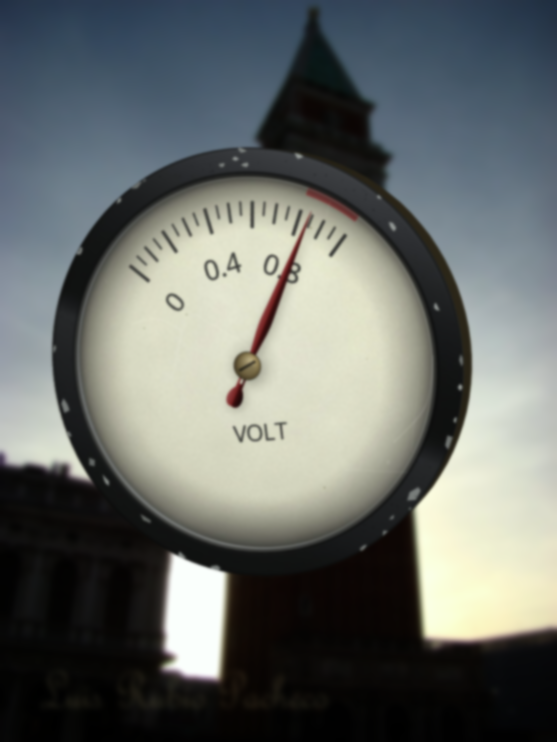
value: {"value": 0.85, "unit": "V"}
